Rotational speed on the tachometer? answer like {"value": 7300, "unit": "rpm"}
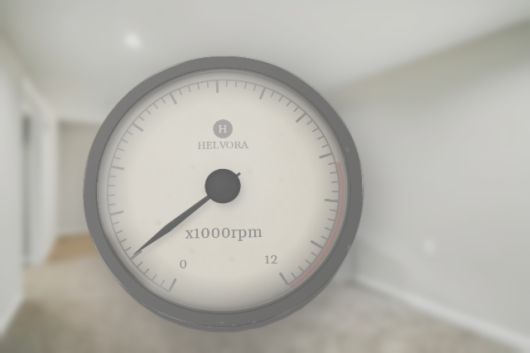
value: {"value": 1000, "unit": "rpm"}
